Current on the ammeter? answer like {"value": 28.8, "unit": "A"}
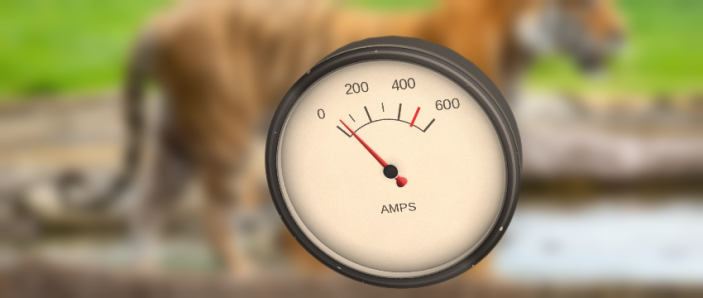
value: {"value": 50, "unit": "A"}
